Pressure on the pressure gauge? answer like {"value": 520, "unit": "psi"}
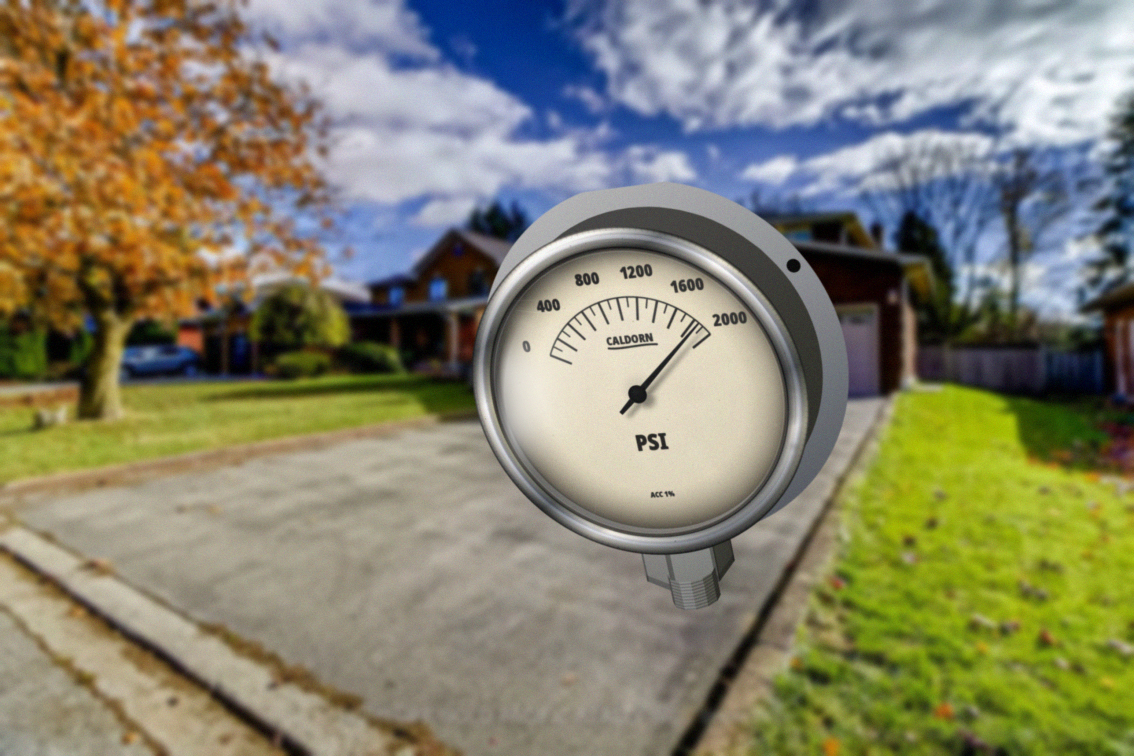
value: {"value": 1850, "unit": "psi"}
